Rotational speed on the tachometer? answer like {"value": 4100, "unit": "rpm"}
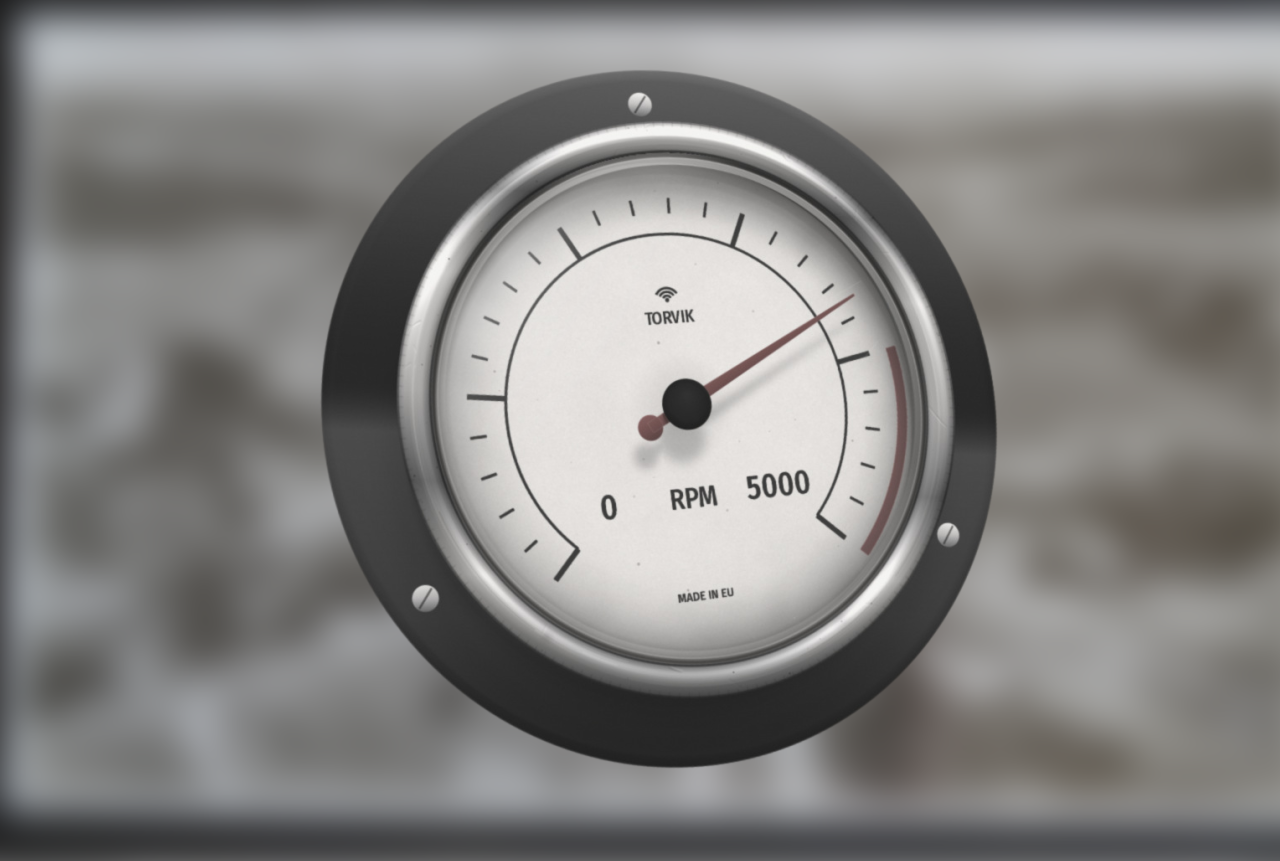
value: {"value": 3700, "unit": "rpm"}
